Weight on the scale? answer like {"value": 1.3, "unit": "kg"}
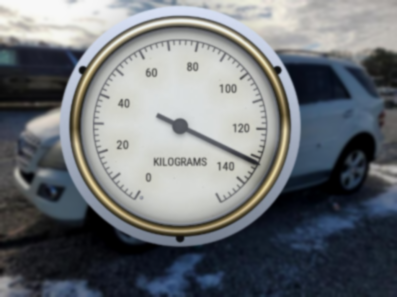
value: {"value": 132, "unit": "kg"}
